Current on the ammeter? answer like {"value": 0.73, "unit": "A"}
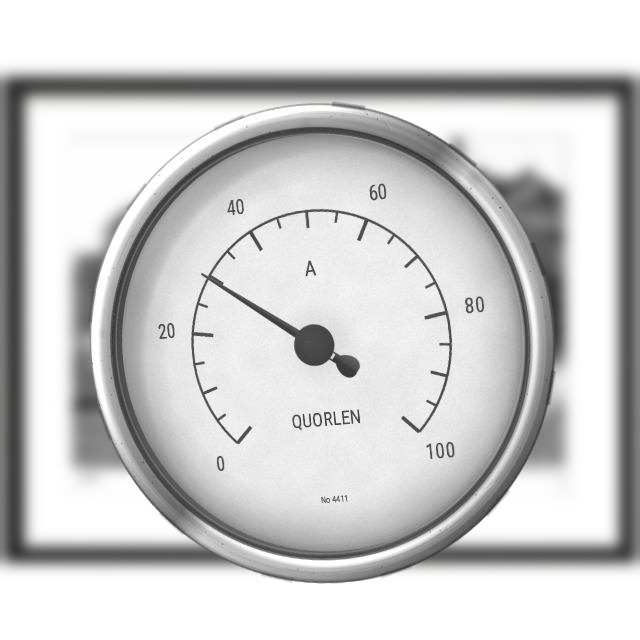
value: {"value": 30, "unit": "A"}
